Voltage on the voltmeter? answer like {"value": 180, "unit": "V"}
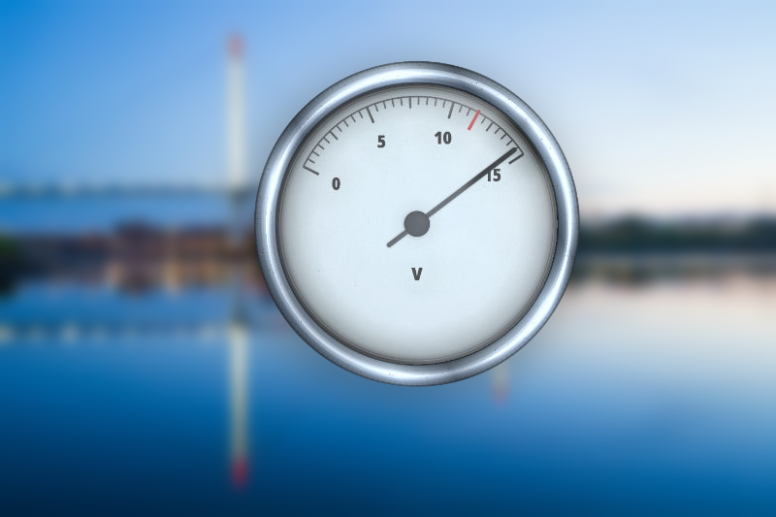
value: {"value": 14.5, "unit": "V"}
